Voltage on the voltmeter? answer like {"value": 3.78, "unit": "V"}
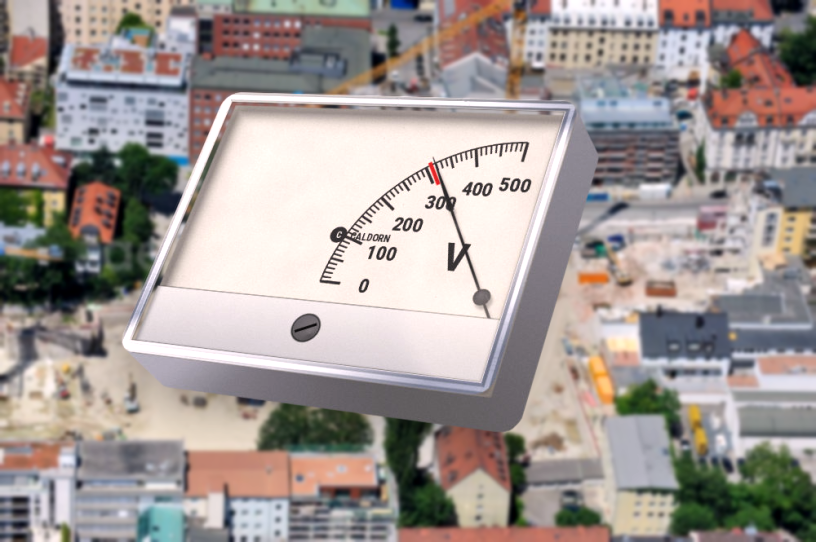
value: {"value": 320, "unit": "V"}
